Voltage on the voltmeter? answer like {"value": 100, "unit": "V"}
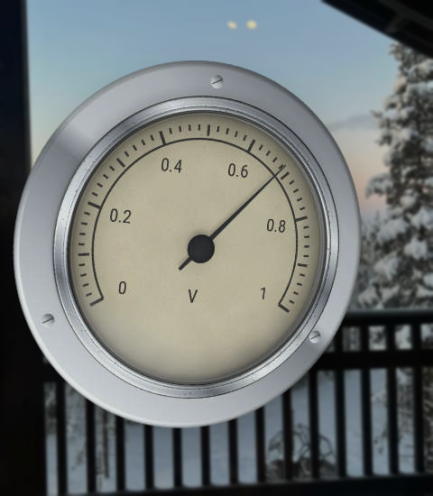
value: {"value": 0.68, "unit": "V"}
